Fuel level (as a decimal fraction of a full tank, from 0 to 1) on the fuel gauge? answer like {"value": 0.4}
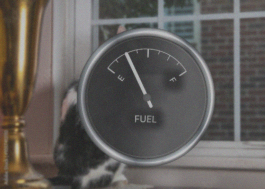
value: {"value": 0.25}
